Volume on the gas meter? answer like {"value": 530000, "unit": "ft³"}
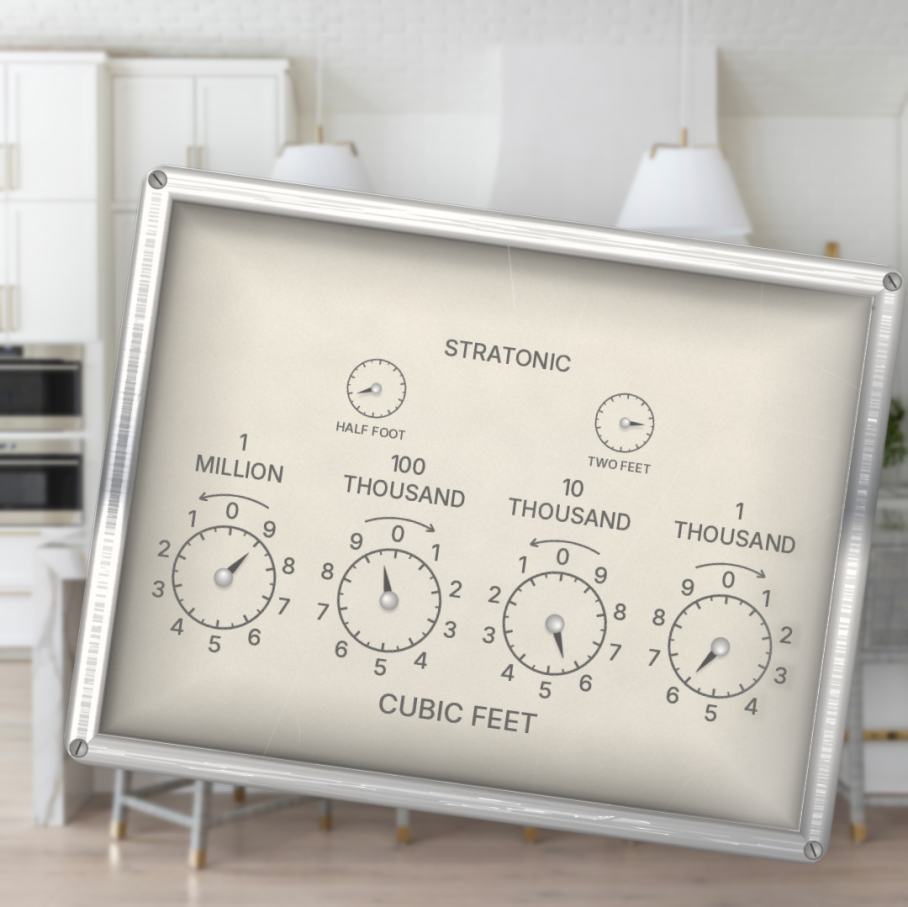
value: {"value": 895600, "unit": "ft³"}
